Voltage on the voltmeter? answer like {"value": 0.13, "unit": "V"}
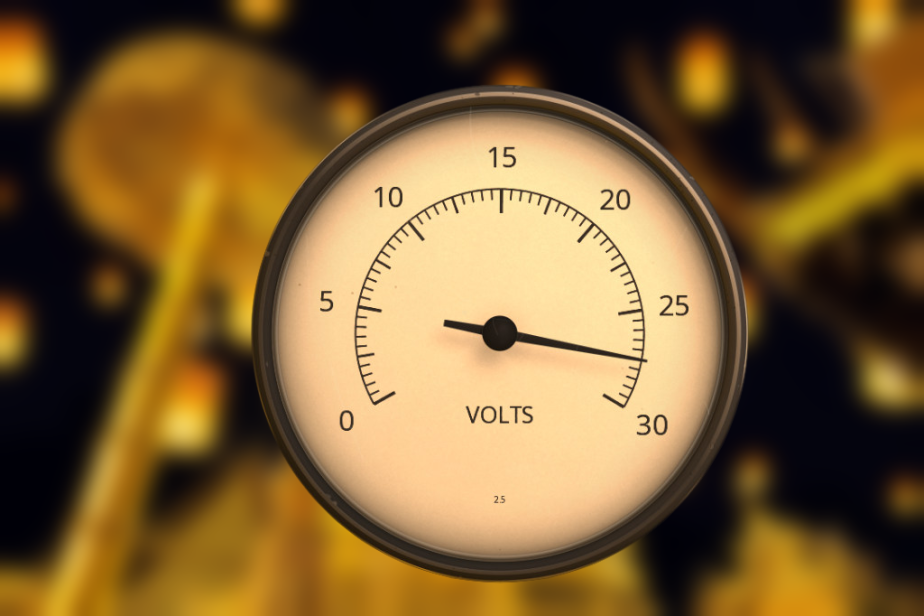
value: {"value": 27.5, "unit": "V"}
